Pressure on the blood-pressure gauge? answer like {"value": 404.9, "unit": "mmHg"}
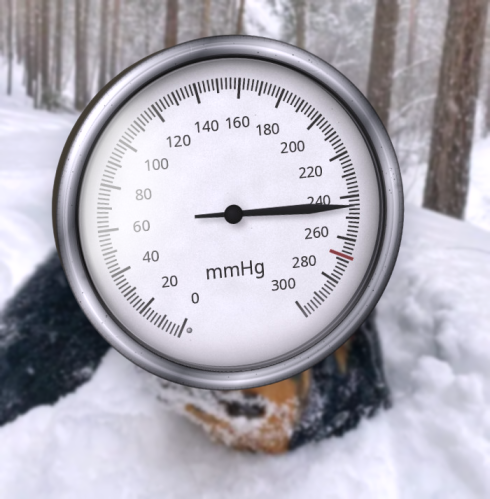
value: {"value": 244, "unit": "mmHg"}
